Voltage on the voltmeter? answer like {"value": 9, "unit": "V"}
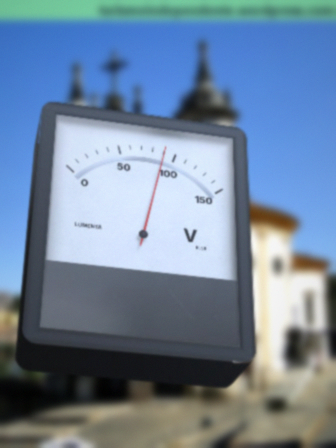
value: {"value": 90, "unit": "V"}
